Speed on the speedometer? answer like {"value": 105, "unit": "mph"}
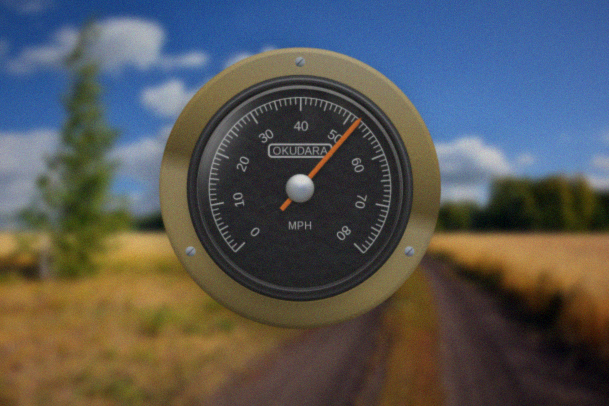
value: {"value": 52, "unit": "mph"}
